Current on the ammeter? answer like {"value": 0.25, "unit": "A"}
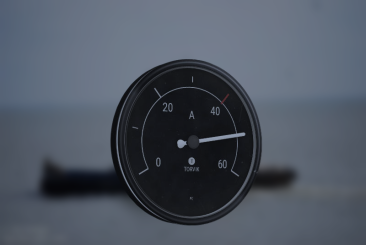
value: {"value": 50, "unit": "A"}
